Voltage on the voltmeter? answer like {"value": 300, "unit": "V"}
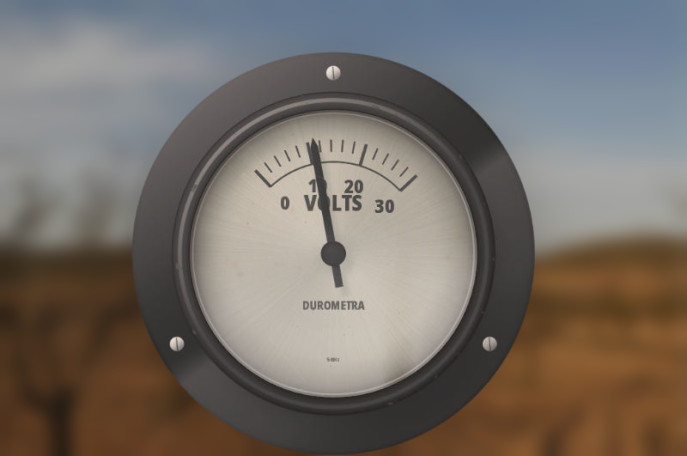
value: {"value": 11, "unit": "V"}
